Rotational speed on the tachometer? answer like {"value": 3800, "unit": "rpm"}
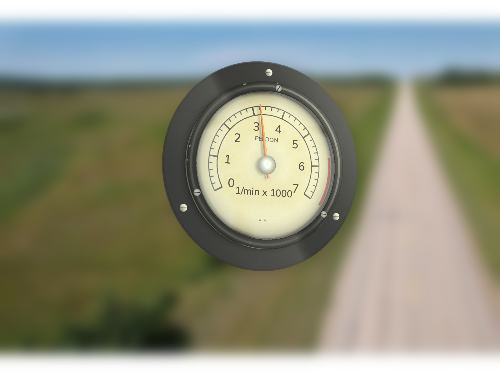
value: {"value": 3200, "unit": "rpm"}
